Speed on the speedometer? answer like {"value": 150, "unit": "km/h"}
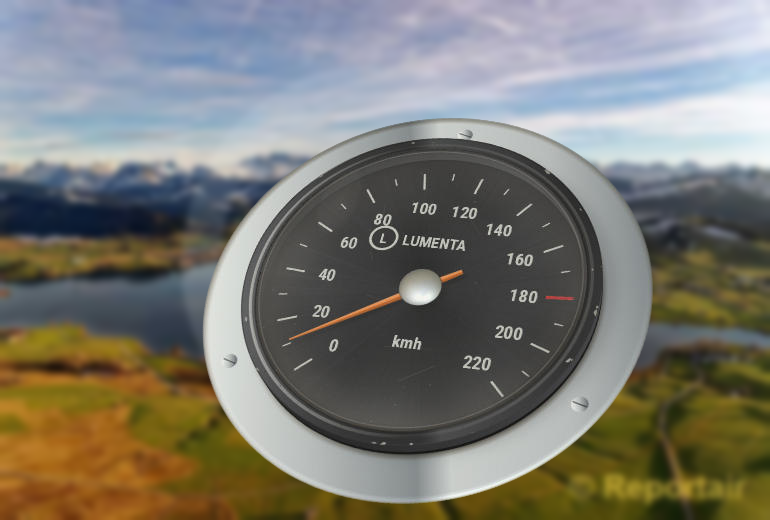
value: {"value": 10, "unit": "km/h"}
